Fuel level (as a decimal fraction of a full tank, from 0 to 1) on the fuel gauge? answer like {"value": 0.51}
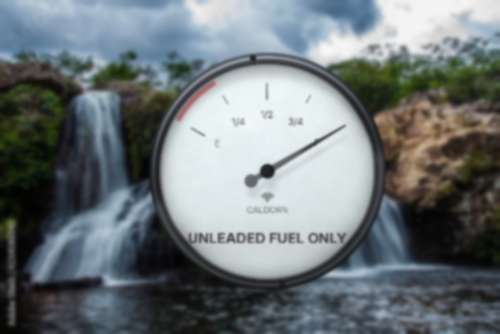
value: {"value": 1}
